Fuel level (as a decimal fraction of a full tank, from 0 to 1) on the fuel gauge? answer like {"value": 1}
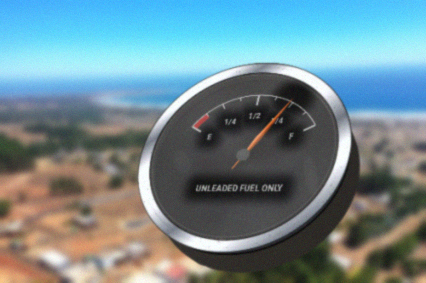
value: {"value": 0.75}
